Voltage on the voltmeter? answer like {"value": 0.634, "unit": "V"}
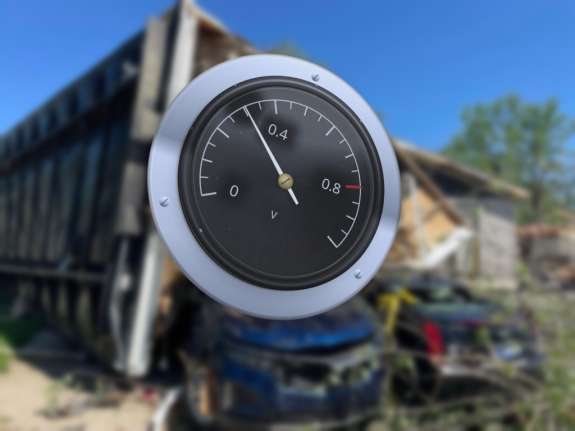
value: {"value": 0.3, "unit": "V"}
